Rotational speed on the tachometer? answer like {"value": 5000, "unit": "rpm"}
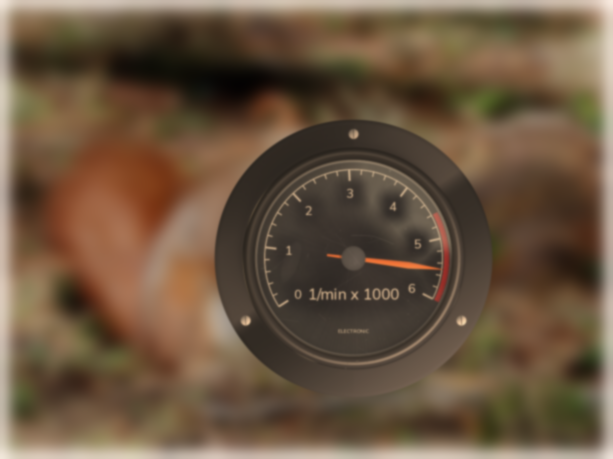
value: {"value": 5500, "unit": "rpm"}
